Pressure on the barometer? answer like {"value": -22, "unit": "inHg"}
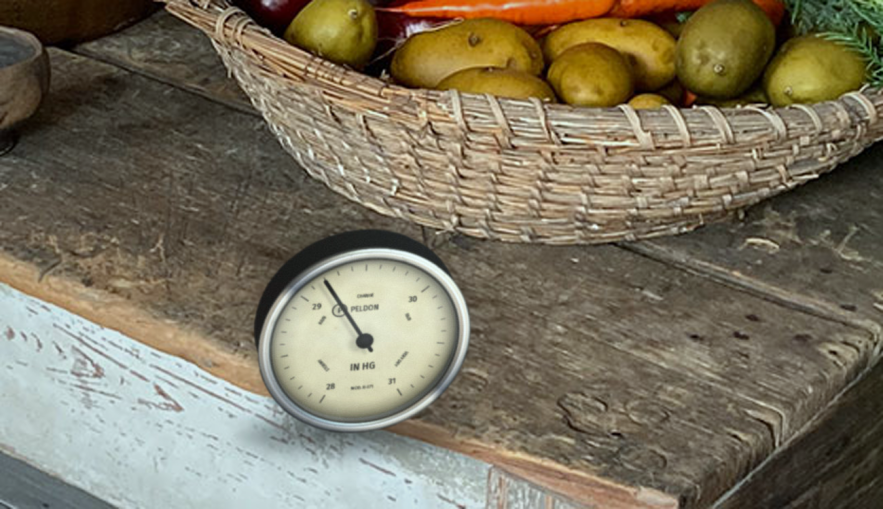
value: {"value": 29.2, "unit": "inHg"}
